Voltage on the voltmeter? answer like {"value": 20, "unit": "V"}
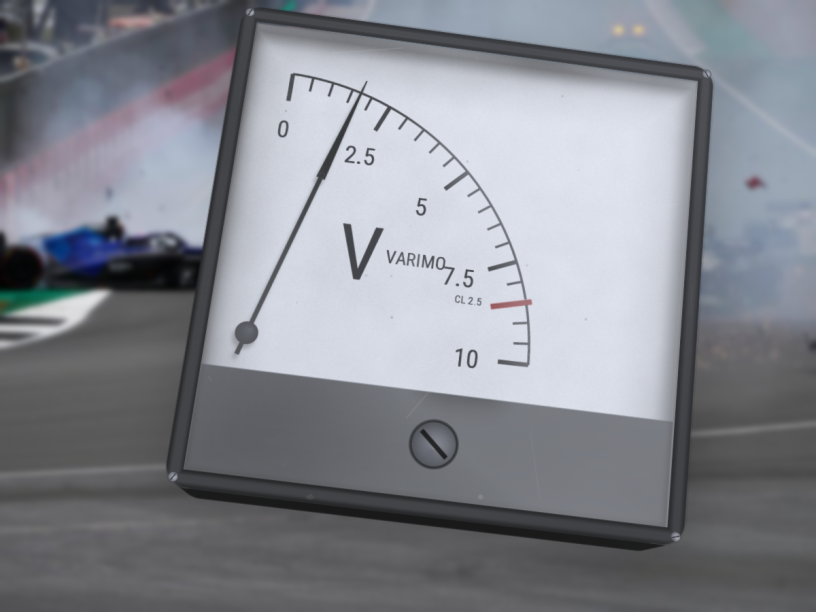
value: {"value": 1.75, "unit": "V"}
